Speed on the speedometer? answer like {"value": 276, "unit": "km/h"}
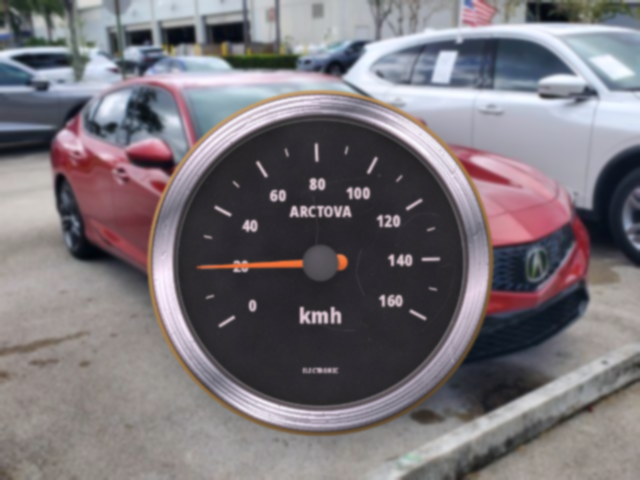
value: {"value": 20, "unit": "km/h"}
